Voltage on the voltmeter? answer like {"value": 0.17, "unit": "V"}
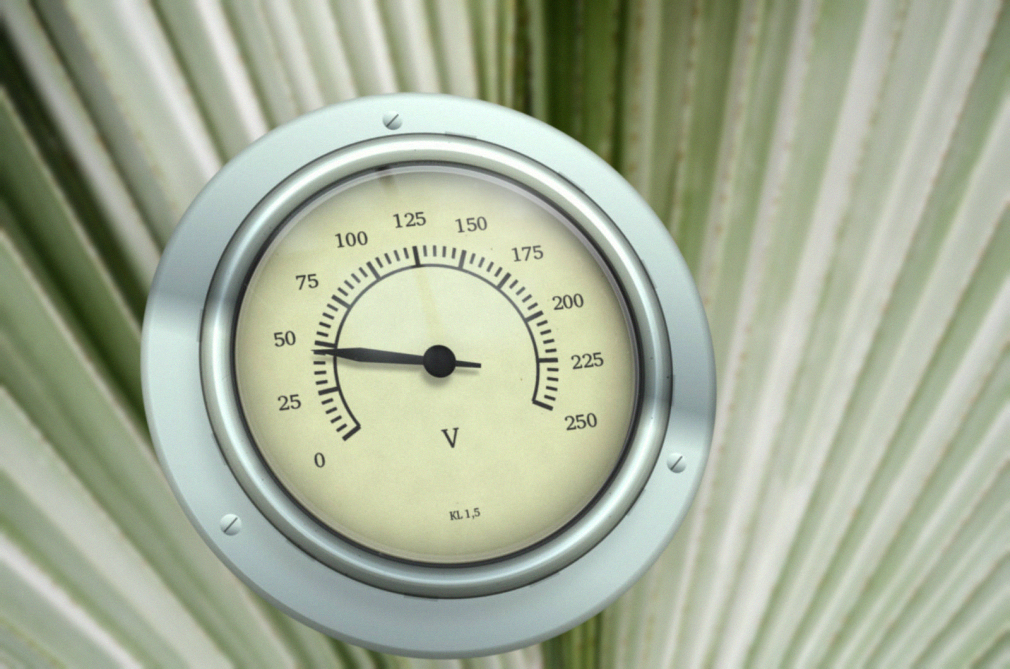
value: {"value": 45, "unit": "V"}
